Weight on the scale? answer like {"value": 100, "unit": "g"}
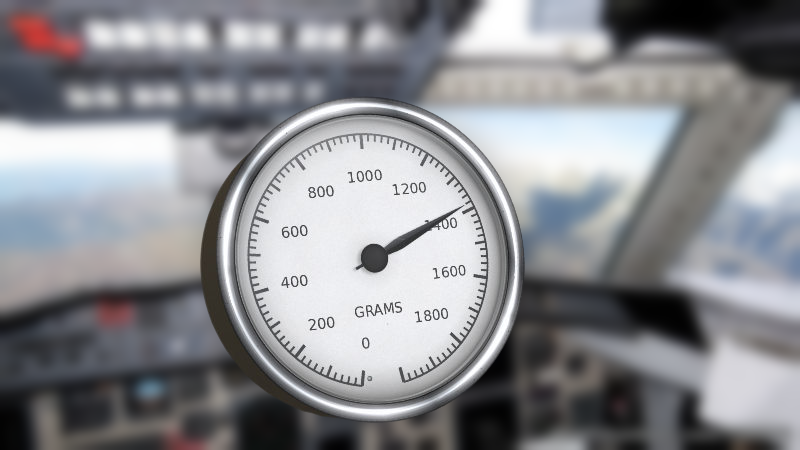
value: {"value": 1380, "unit": "g"}
